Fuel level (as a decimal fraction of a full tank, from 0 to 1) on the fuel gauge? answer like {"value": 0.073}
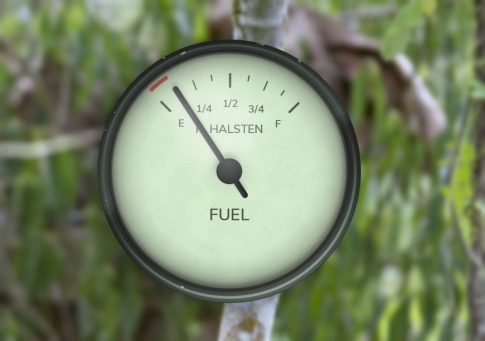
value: {"value": 0.125}
